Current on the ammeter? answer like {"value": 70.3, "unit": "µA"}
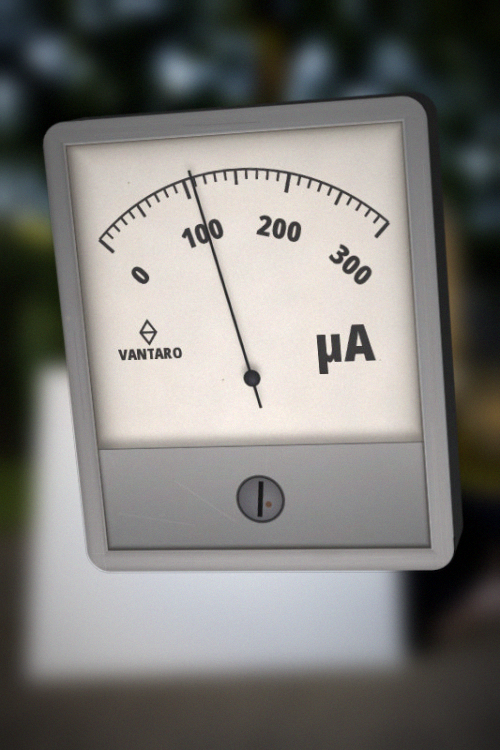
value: {"value": 110, "unit": "µA"}
